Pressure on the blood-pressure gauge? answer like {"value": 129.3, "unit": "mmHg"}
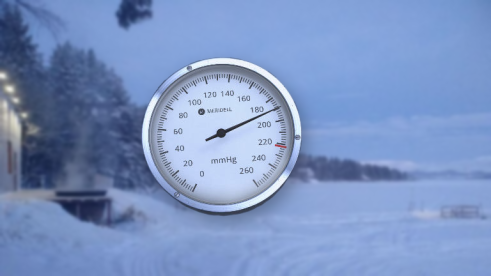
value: {"value": 190, "unit": "mmHg"}
